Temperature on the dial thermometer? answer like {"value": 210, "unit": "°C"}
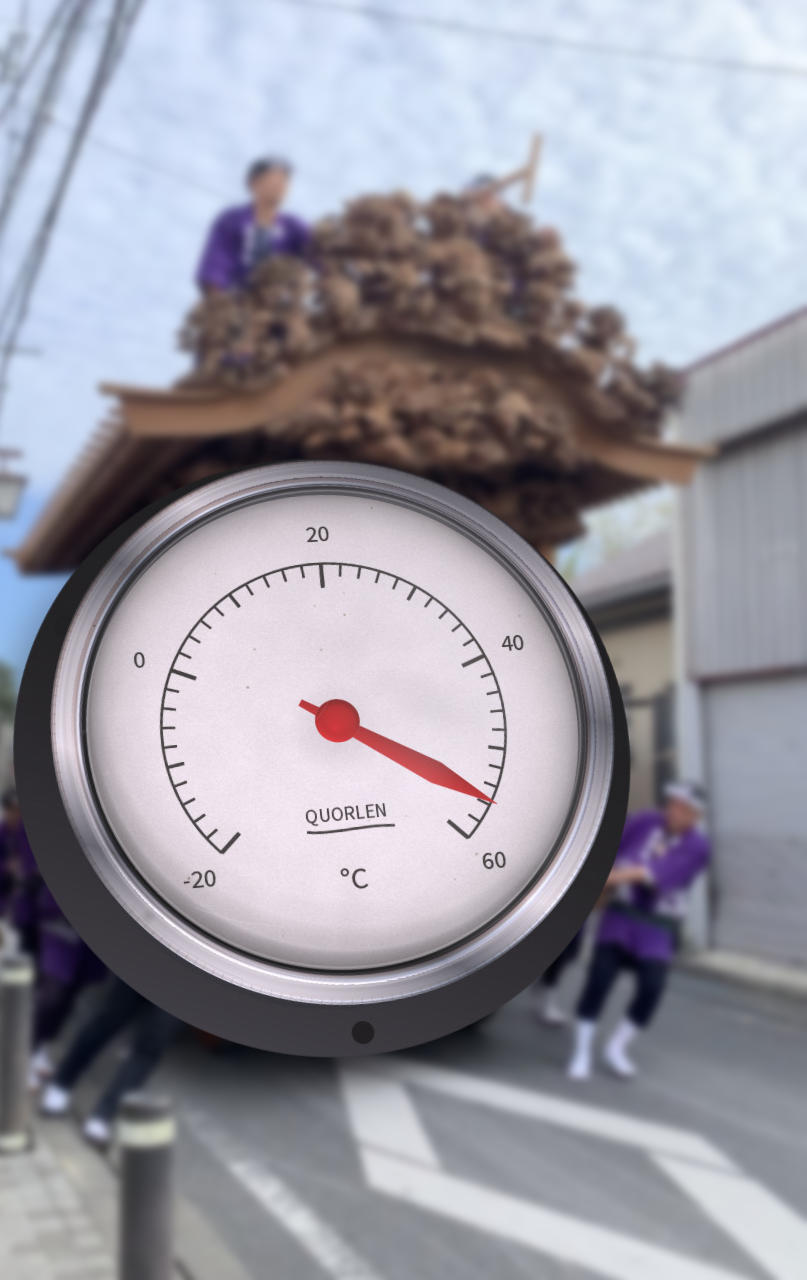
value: {"value": 56, "unit": "°C"}
